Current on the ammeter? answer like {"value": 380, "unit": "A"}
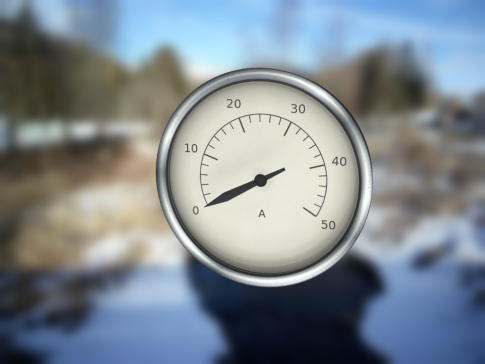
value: {"value": 0, "unit": "A"}
